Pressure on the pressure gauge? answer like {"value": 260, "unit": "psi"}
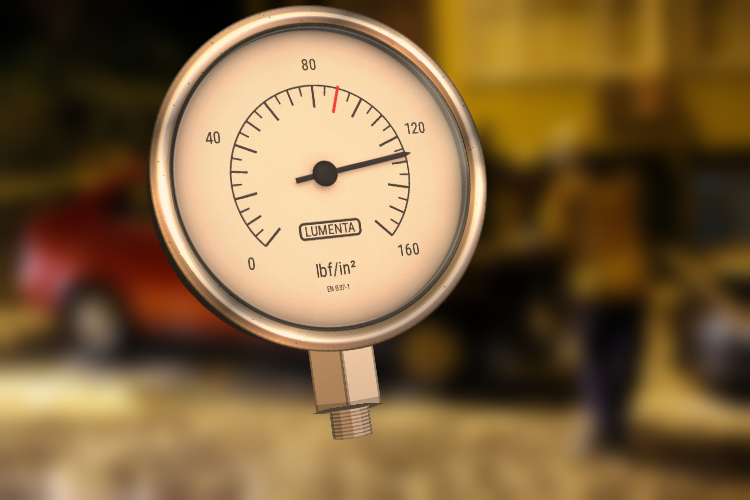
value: {"value": 127.5, "unit": "psi"}
